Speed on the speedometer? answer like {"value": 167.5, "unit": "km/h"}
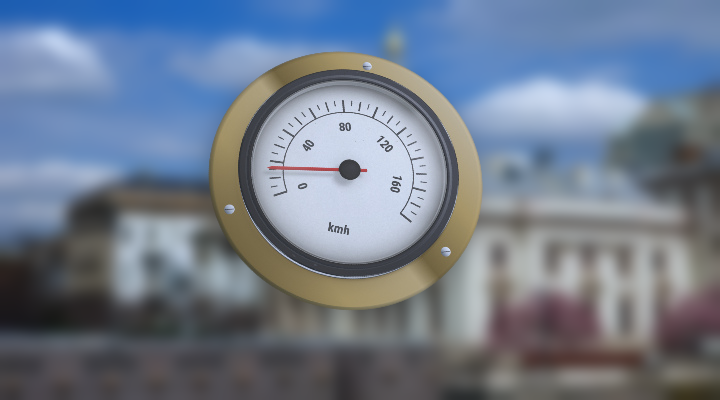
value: {"value": 15, "unit": "km/h"}
